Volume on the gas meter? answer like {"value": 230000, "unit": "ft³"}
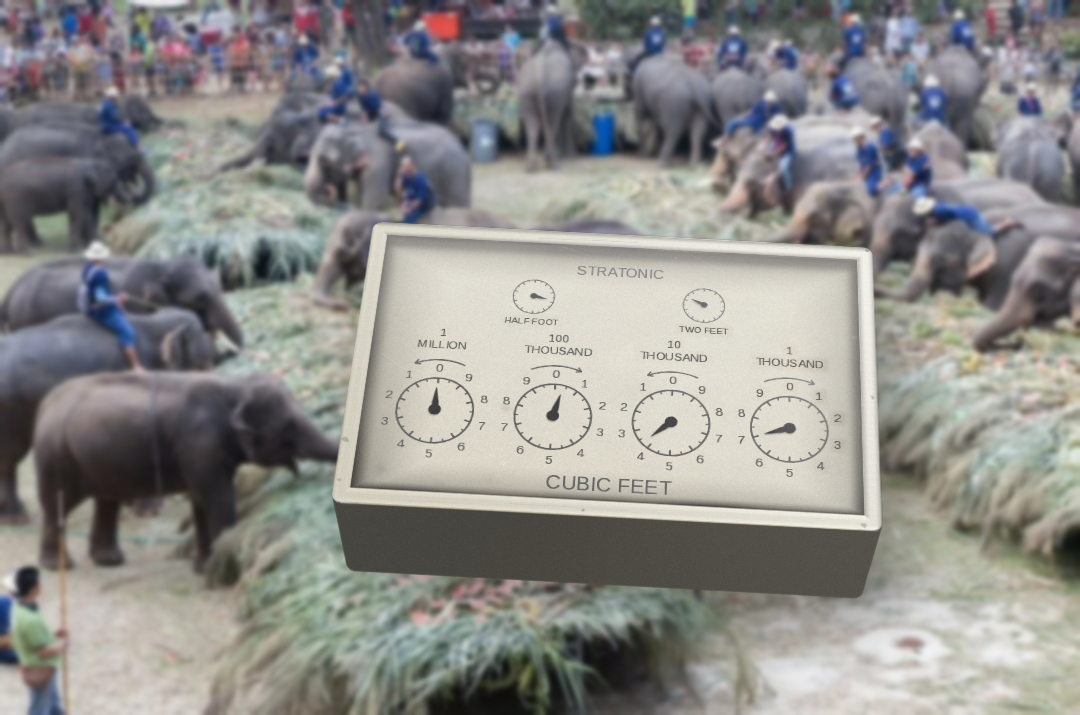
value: {"value": 3700, "unit": "ft³"}
